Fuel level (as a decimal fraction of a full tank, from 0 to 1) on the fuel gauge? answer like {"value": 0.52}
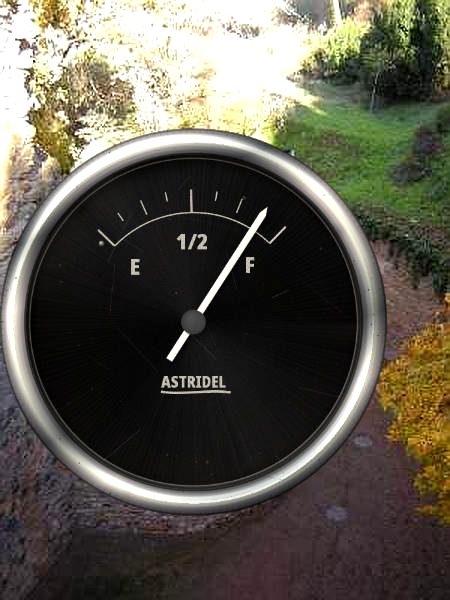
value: {"value": 0.875}
